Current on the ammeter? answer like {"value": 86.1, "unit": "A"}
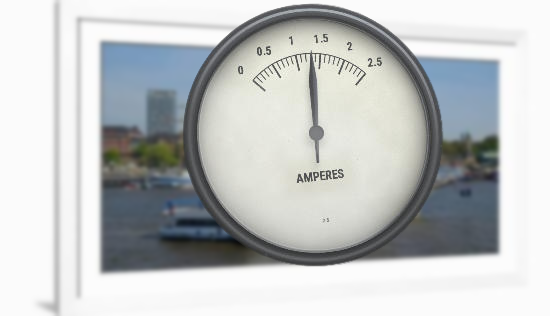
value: {"value": 1.3, "unit": "A"}
